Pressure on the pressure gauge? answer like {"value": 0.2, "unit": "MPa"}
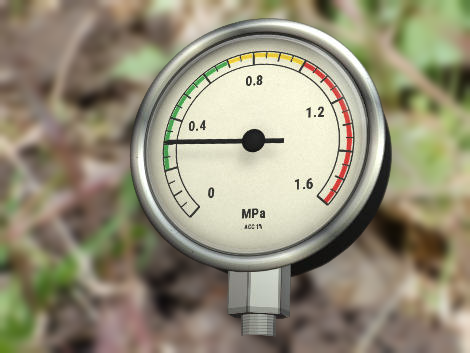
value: {"value": 0.3, "unit": "MPa"}
